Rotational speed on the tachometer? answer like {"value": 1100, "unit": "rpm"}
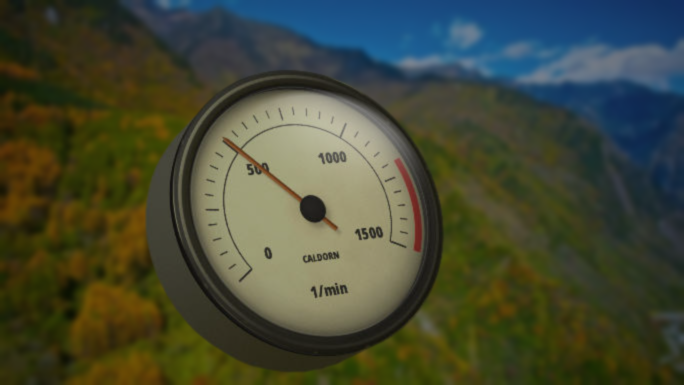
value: {"value": 500, "unit": "rpm"}
